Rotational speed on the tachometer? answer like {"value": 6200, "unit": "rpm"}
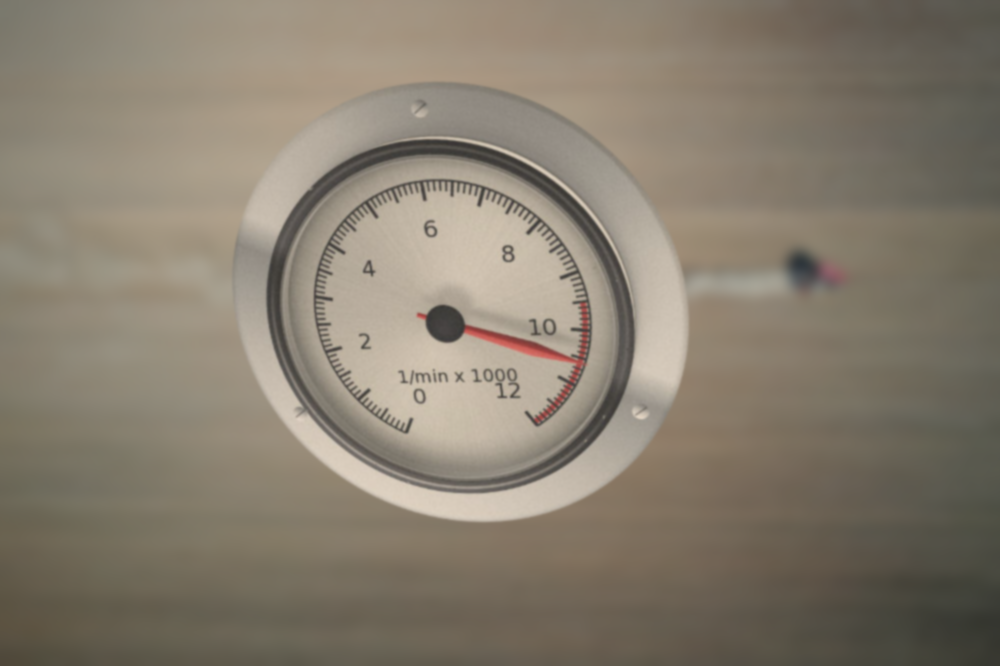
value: {"value": 10500, "unit": "rpm"}
